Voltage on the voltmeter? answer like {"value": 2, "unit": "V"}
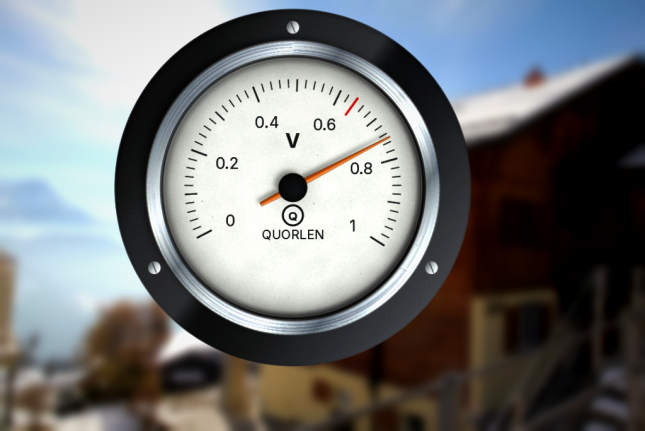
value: {"value": 0.75, "unit": "V"}
